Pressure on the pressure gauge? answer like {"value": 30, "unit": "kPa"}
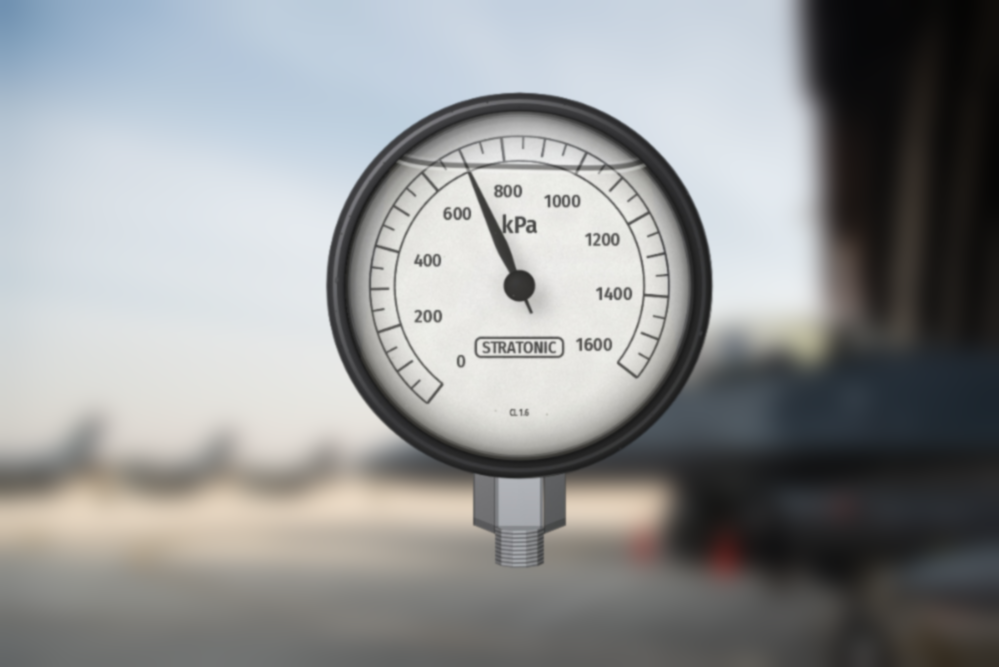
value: {"value": 700, "unit": "kPa"}
